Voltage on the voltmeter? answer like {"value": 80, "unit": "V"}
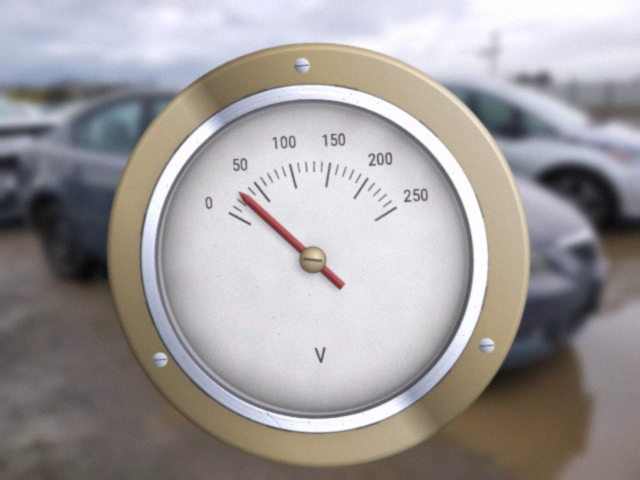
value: {"value": 30, "unit": "V"}
